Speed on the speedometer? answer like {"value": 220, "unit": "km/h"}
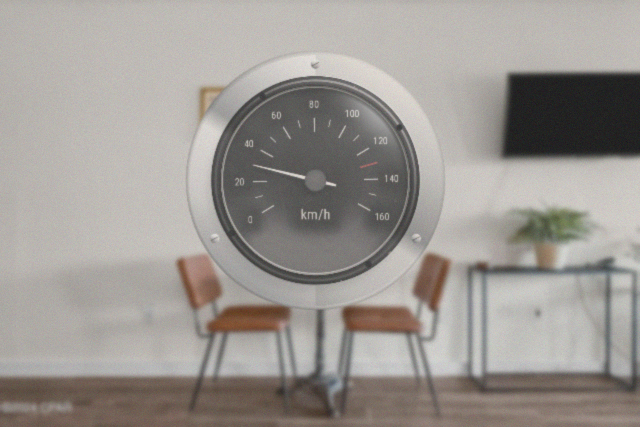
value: {"value": 30, "unit": "km/h"}
